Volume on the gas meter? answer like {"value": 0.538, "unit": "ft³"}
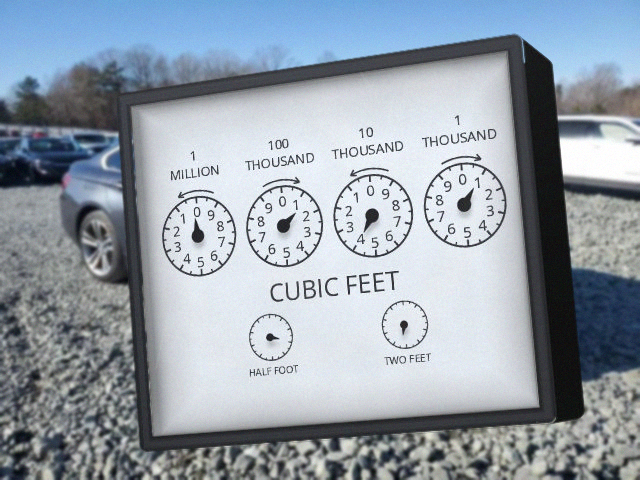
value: {"value": 14100, "unit": "ft³"}
